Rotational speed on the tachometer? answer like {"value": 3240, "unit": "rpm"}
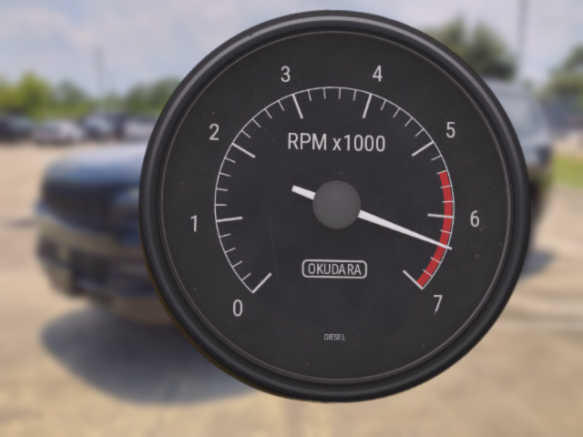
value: {"value": 6400, "unit": "rpm"}
